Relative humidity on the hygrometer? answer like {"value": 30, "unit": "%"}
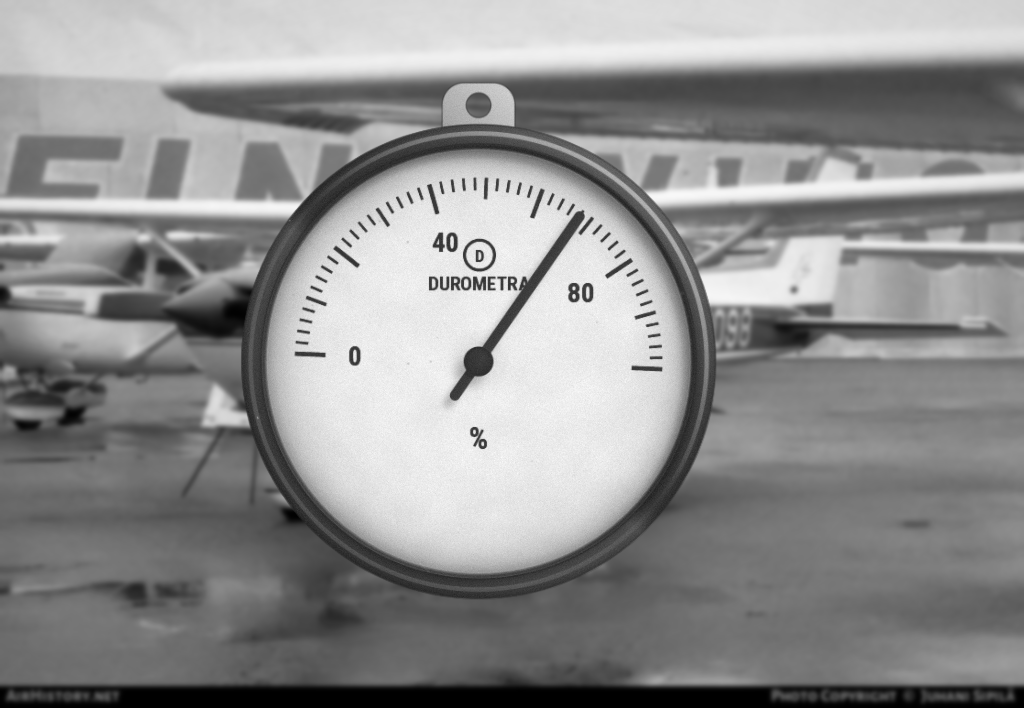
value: {"value": 68, "unit": "%"}
